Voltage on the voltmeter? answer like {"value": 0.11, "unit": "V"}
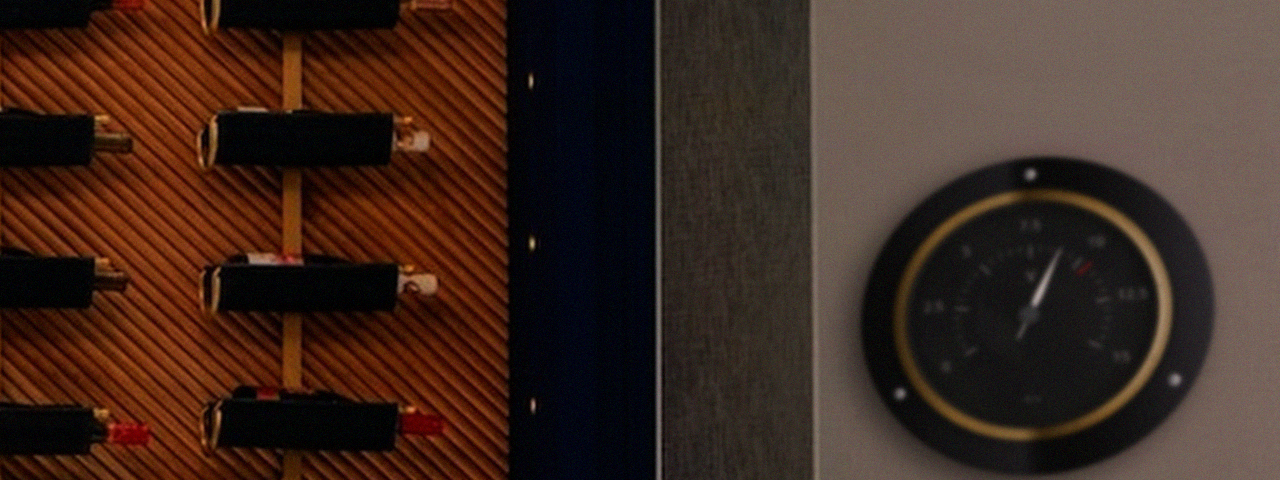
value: {"value": 9, "unit": "V"}
